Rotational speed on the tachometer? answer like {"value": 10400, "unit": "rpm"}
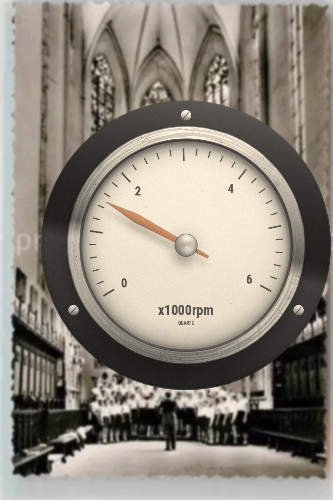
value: {"value": 1500, "unit": "rpm"}
